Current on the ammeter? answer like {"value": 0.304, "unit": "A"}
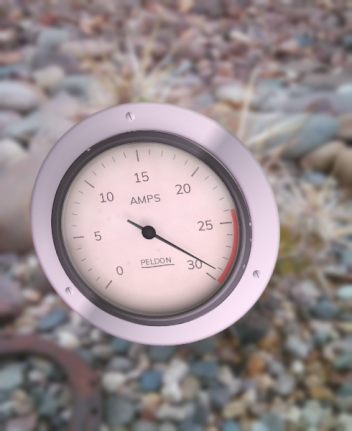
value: {"value": 29, "unit": "A"}
